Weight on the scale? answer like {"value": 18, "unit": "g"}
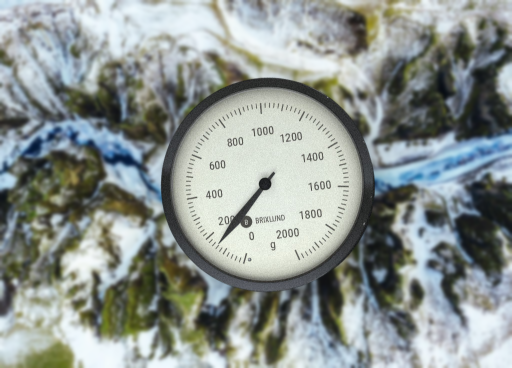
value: {"value": 140, "unit": "g"}
